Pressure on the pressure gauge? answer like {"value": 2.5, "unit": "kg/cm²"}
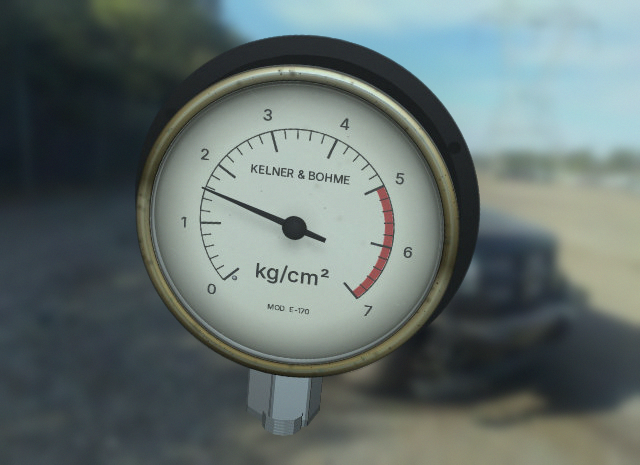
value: {"value": 1.6, "unit": "kg/cm²"}
